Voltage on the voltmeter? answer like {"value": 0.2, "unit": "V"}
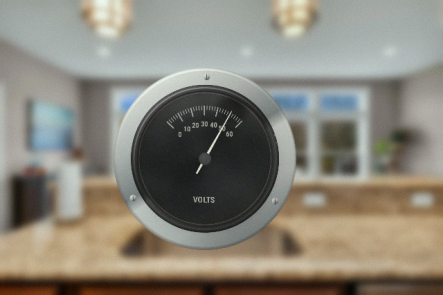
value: {"value": 50, "unit": "V"}
